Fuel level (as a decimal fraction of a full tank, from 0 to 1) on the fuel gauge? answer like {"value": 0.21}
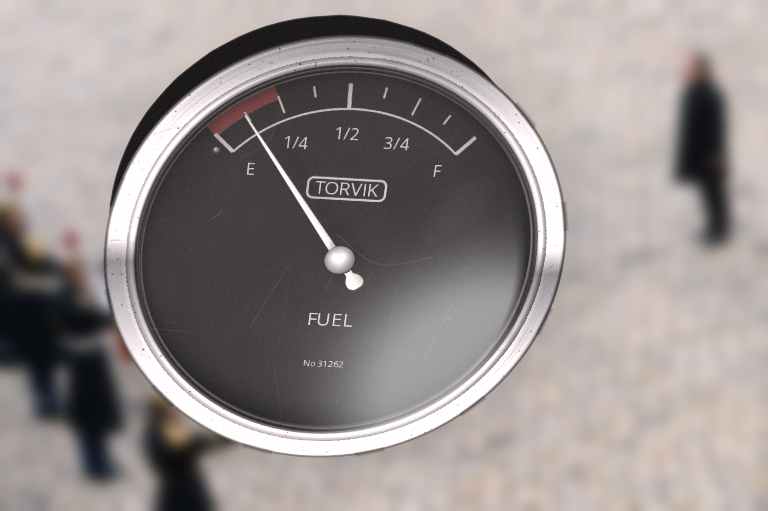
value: {"value": 0.125}
